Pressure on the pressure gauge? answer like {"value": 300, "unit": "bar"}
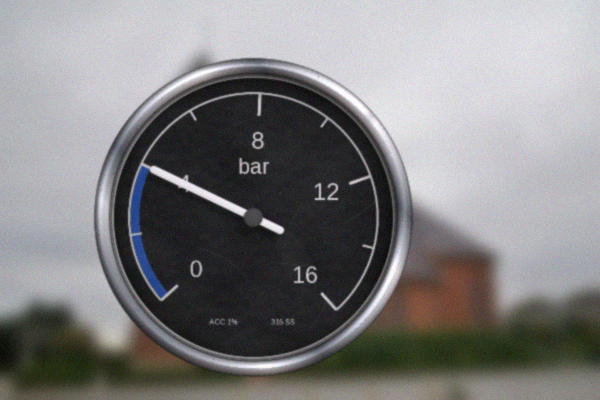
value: {"value": 4, "unit": "bar"}
